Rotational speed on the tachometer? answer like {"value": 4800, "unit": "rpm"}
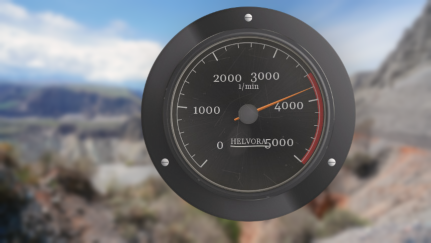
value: {"value": 3800, "unit": "rpm"}
